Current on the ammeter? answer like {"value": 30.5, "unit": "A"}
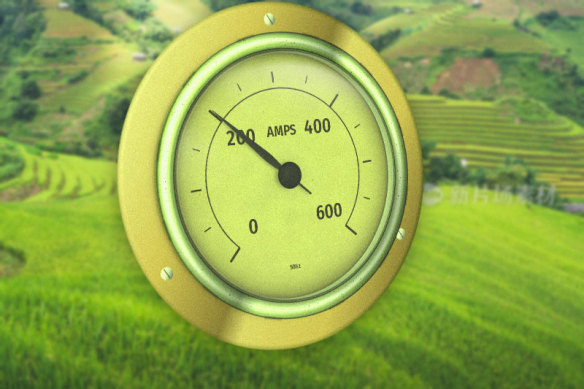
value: {"value": 200, "unit": "A"}
